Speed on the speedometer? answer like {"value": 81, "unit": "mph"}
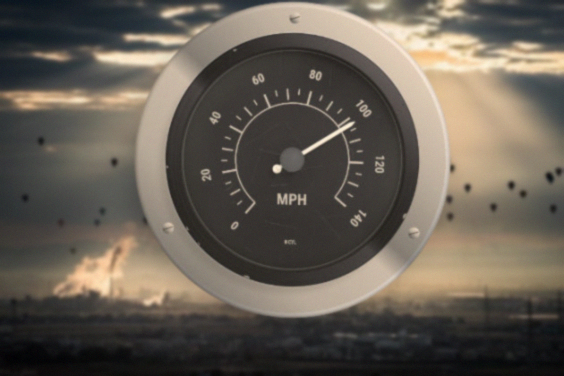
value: {"value": 102.5, "unit": "mph"}
